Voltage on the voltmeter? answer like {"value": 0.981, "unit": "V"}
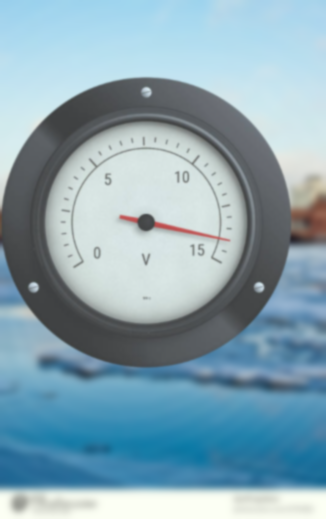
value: {"value": 14, "unit": "V"}
